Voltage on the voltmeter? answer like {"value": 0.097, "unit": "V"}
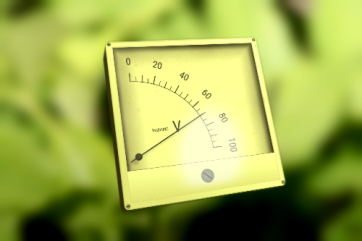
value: {"value": 70, "unit": "V"}
